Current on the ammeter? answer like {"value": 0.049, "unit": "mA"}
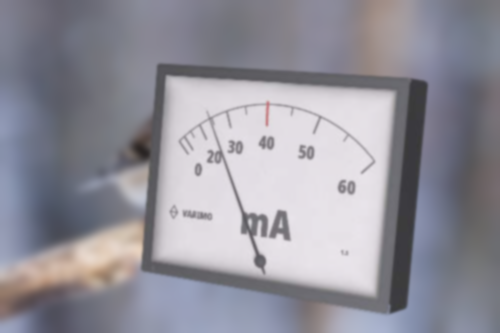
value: {"value": 25, "unit": "mA"}
